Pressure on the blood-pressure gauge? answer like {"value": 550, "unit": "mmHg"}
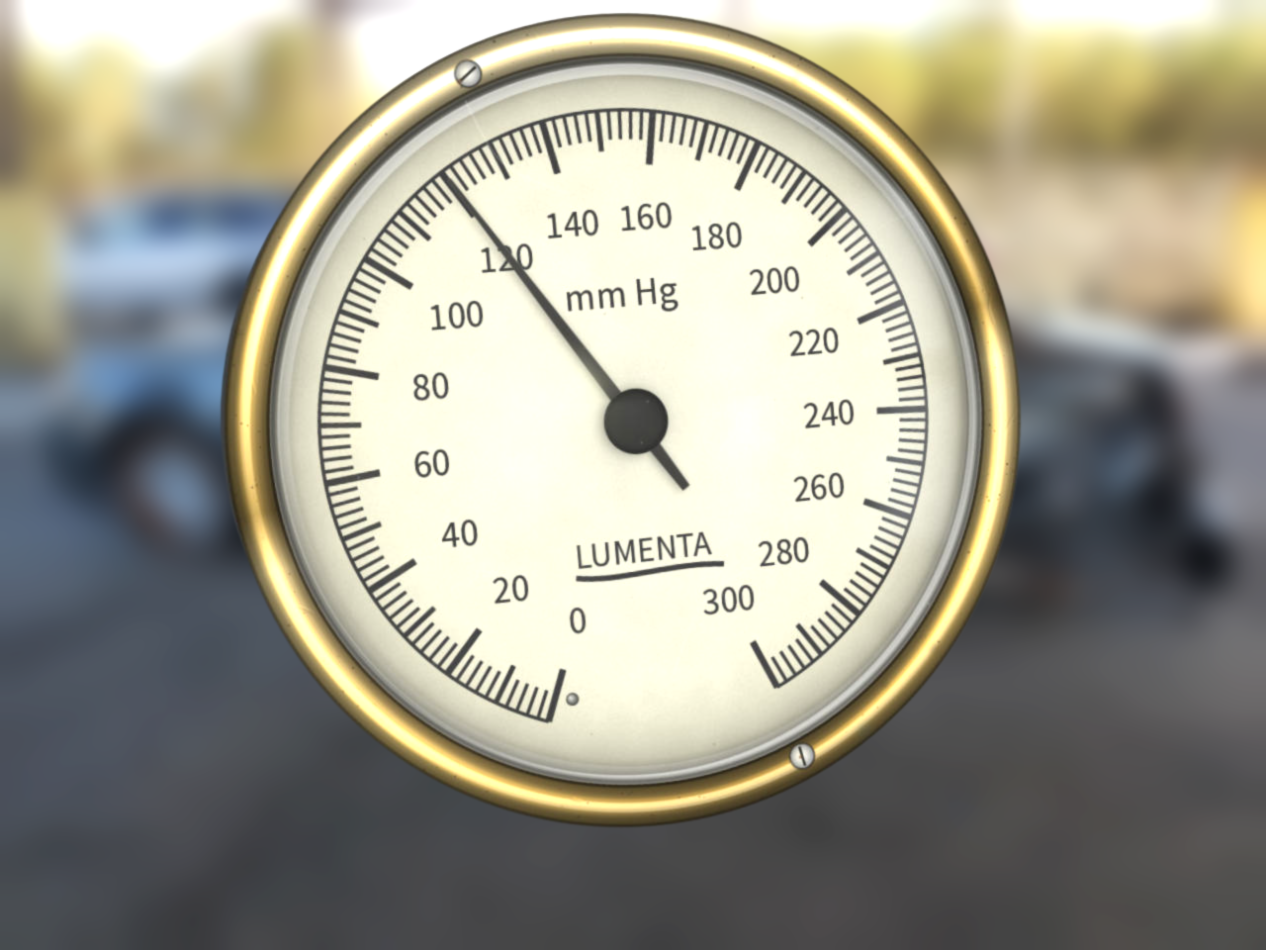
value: {"value": 120, "unit": "mmHg"}
